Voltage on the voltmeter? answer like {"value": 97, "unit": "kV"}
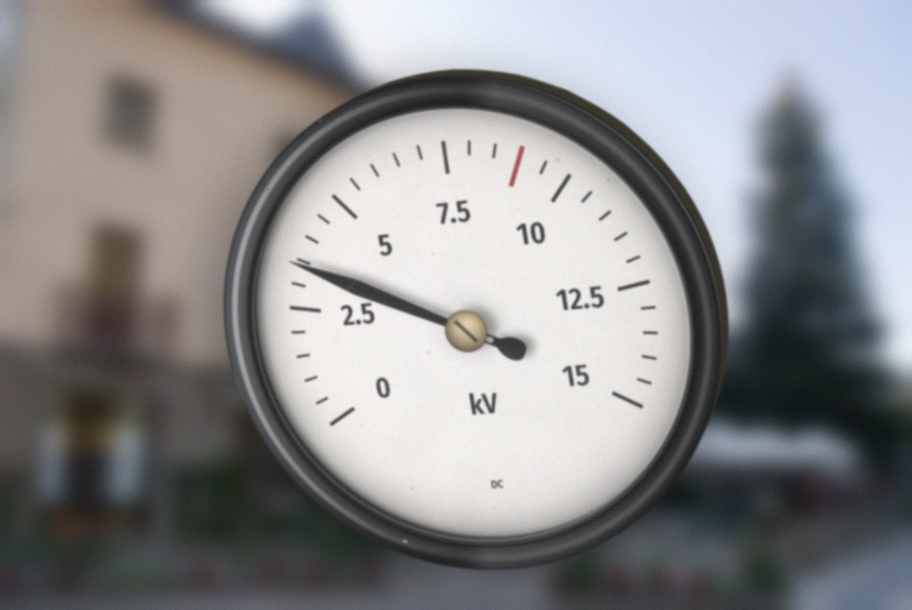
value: {"value": 3.5, "unit": "kV"}
